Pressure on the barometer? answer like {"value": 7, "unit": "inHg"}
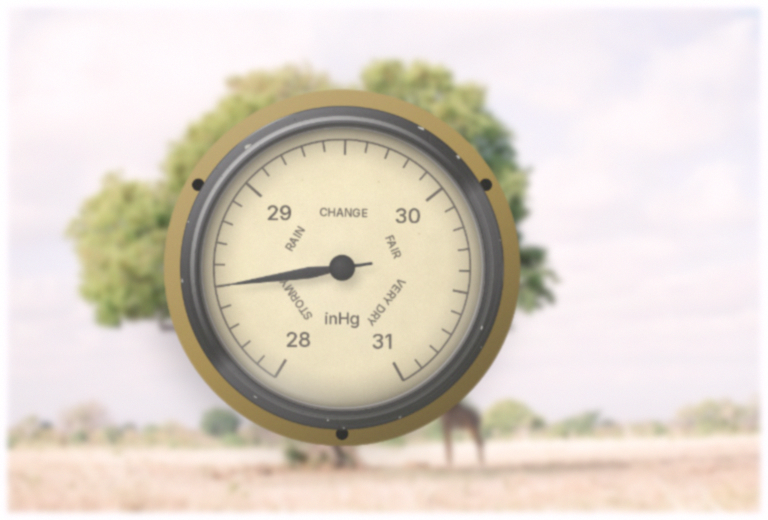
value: {"value": 28.5, "unit": "inHg"}
